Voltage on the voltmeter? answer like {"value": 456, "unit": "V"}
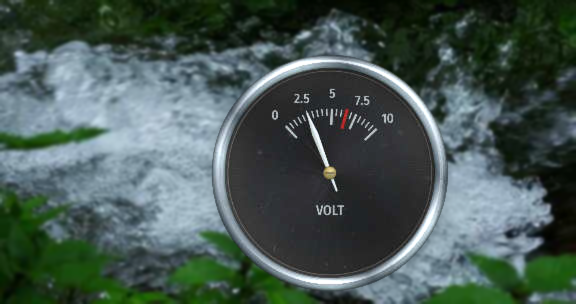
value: {"value": 2.5, "unit": "V"}
